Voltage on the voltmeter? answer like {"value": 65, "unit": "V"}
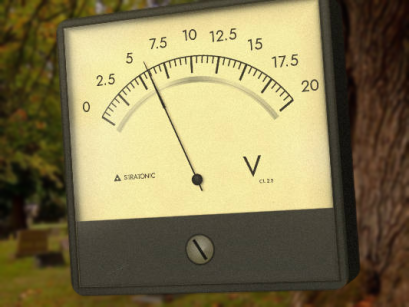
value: {"value": 6, "unit": "V"}
